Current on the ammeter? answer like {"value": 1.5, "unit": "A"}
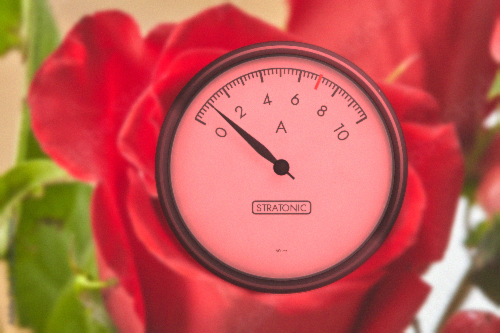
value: {"value": 1, "unit": "A"}
